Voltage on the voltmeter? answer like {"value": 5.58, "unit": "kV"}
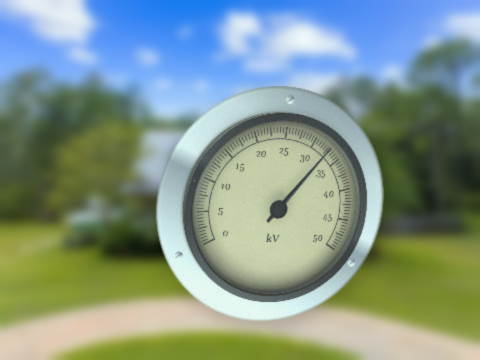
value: {"value": 32.5, "unit": "kV"}
